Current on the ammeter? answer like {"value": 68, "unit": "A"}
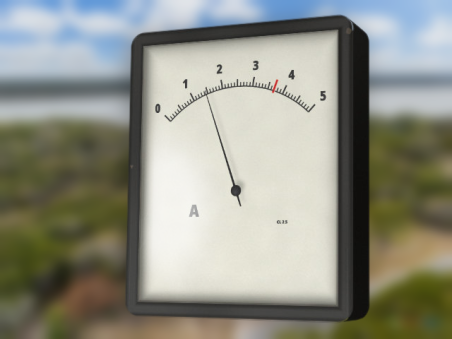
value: {"value": 1.5, "unit": "A"}
